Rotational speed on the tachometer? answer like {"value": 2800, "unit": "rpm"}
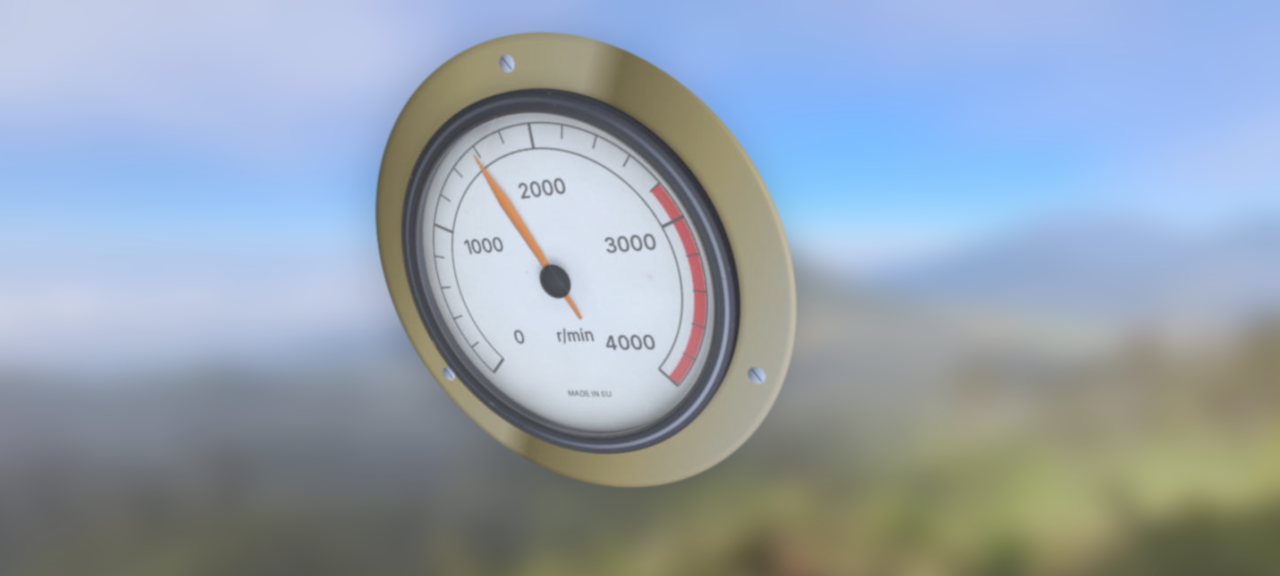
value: {"value": 1600, "unit": "rpm"}
